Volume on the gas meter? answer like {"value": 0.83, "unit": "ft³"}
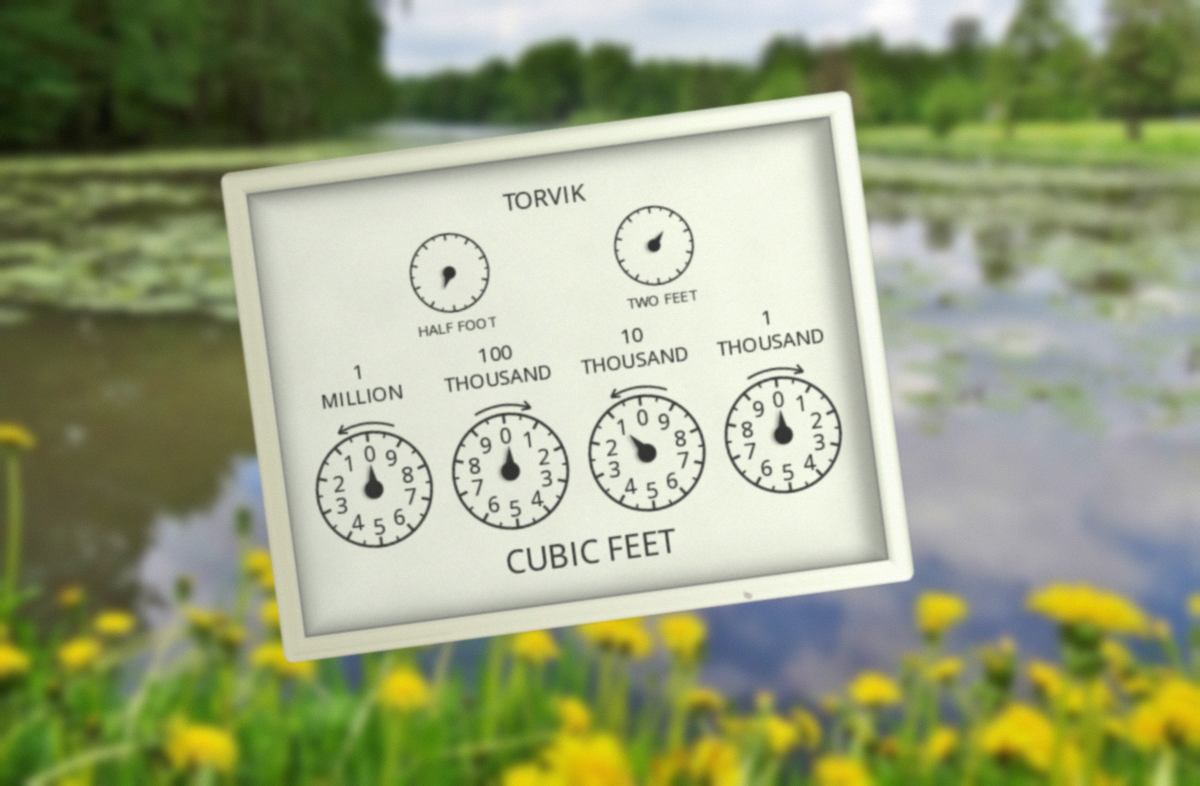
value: {"value": 1000, "unit": "ft³"}
